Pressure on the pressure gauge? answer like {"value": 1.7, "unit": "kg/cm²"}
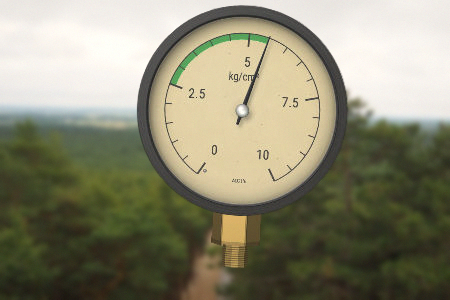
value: {"value": 5.5, "unit": "kg/cm²"}
